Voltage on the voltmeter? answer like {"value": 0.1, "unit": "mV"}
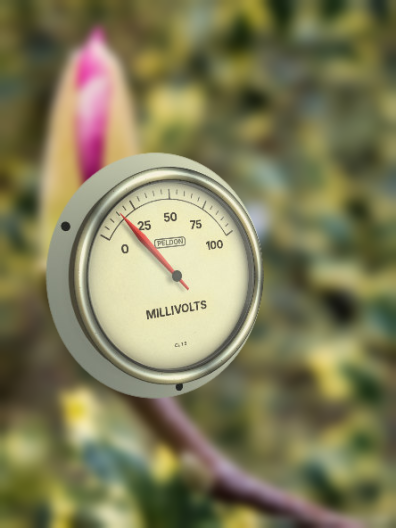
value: {"value": 15, "unit": "mV"}
